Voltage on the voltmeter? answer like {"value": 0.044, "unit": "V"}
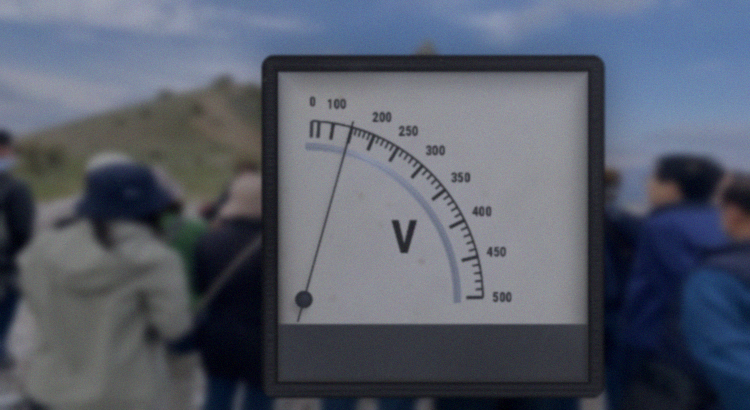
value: {"value": 150, "unit": "V"}
